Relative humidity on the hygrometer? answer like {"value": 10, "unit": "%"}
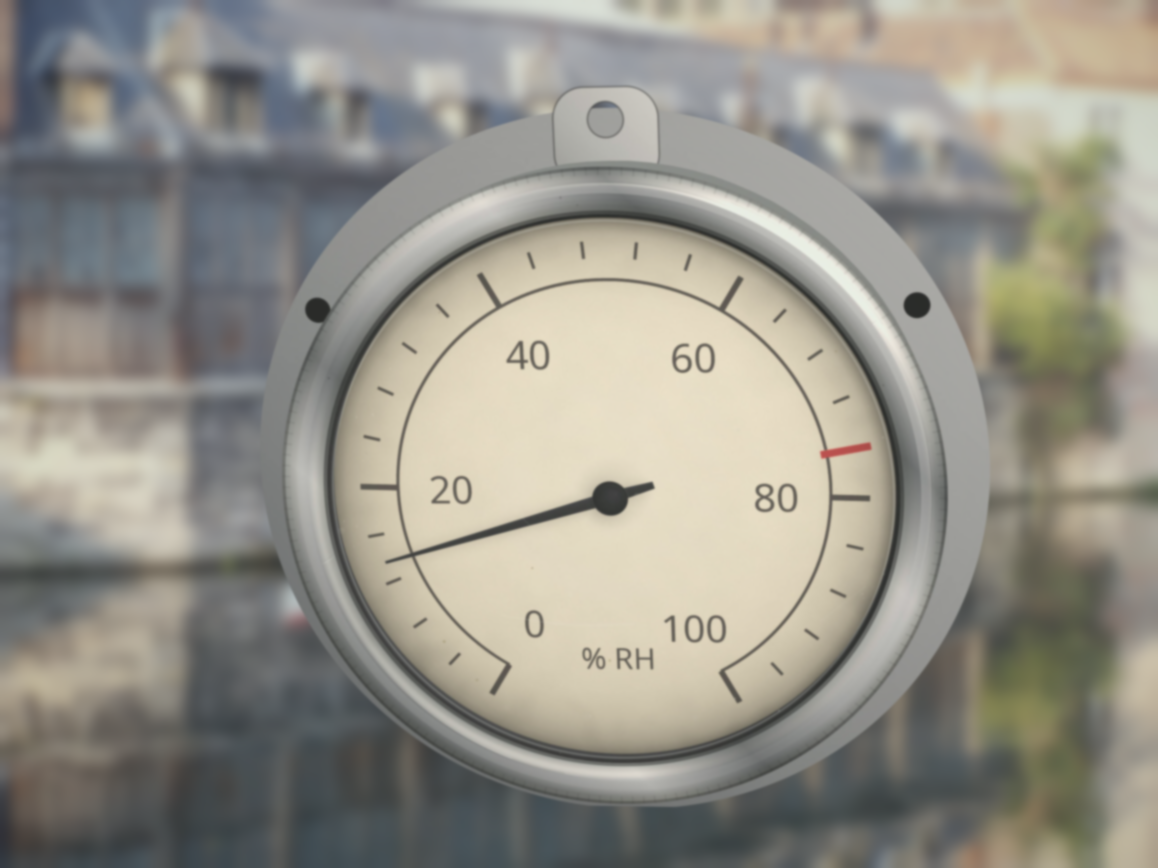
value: {"value": 14, "unit": "%"}
